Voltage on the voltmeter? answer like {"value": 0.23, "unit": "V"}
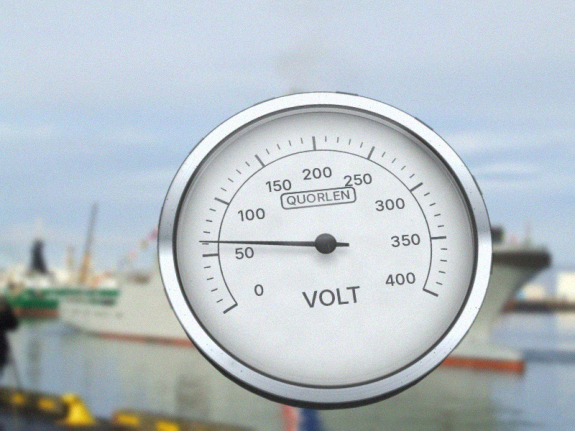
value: {"value": 60, "unit": "V"}
